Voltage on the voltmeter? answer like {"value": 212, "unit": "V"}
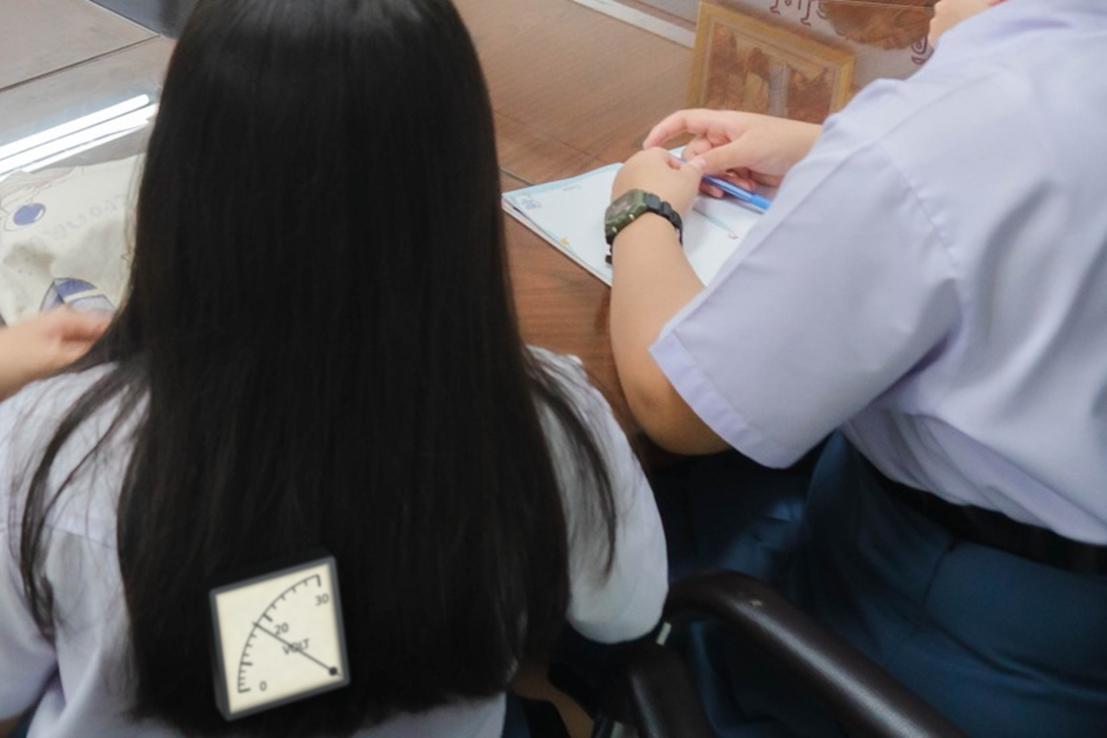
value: {"value": 18, "unit": "V"}
